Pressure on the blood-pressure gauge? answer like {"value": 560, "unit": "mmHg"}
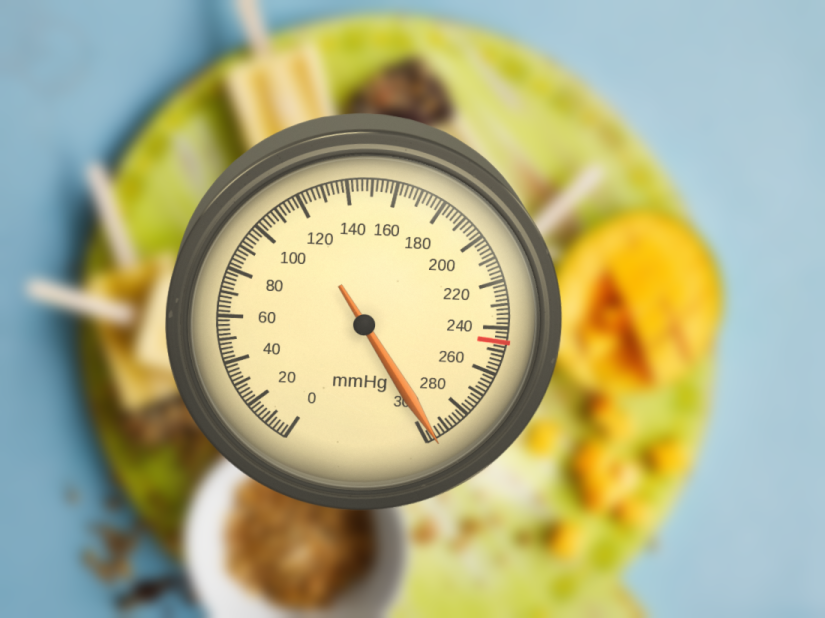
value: {"value": 296, "unit": "mmHg"}
